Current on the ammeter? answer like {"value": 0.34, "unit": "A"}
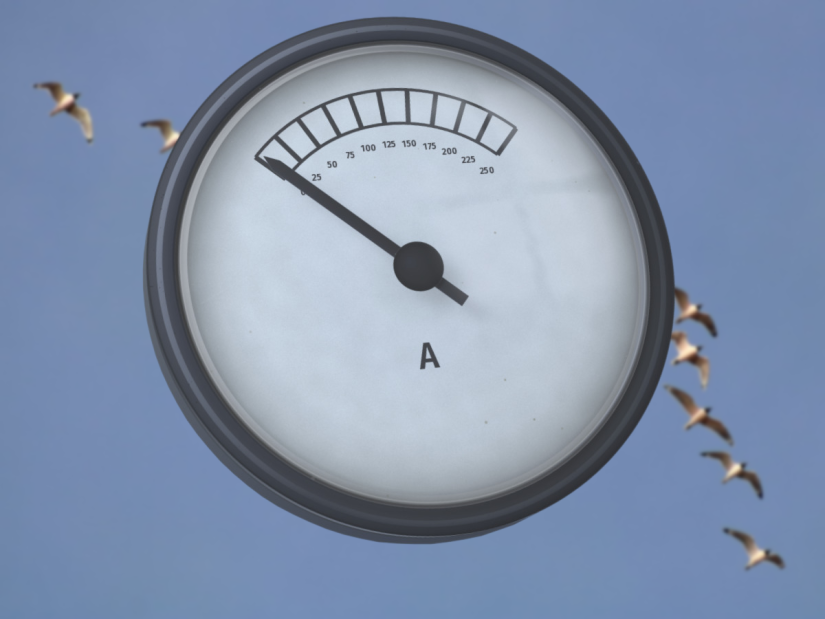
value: {"value": 0, "unit": "A"}
